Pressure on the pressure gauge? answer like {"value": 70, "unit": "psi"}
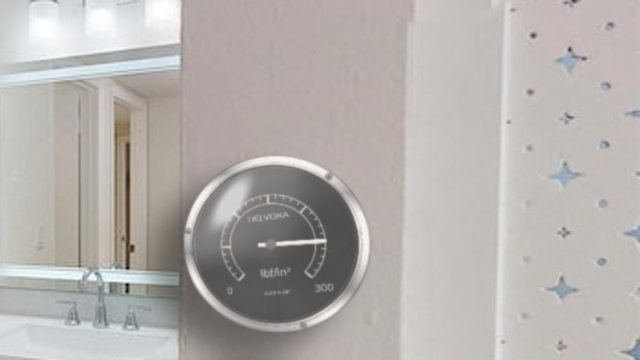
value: {"value": 250, "unit": "psi"}
